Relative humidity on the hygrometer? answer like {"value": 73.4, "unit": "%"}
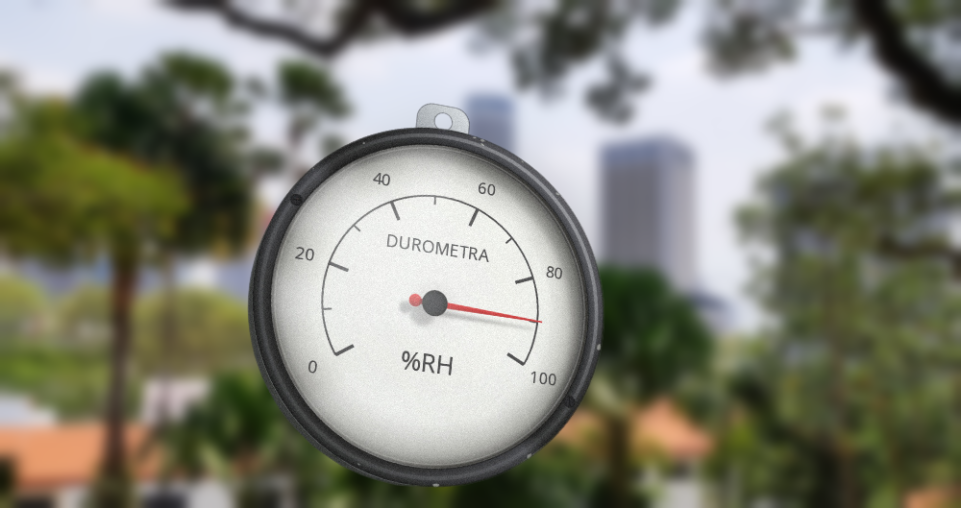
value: {"value": 90, "unit": "%"}
